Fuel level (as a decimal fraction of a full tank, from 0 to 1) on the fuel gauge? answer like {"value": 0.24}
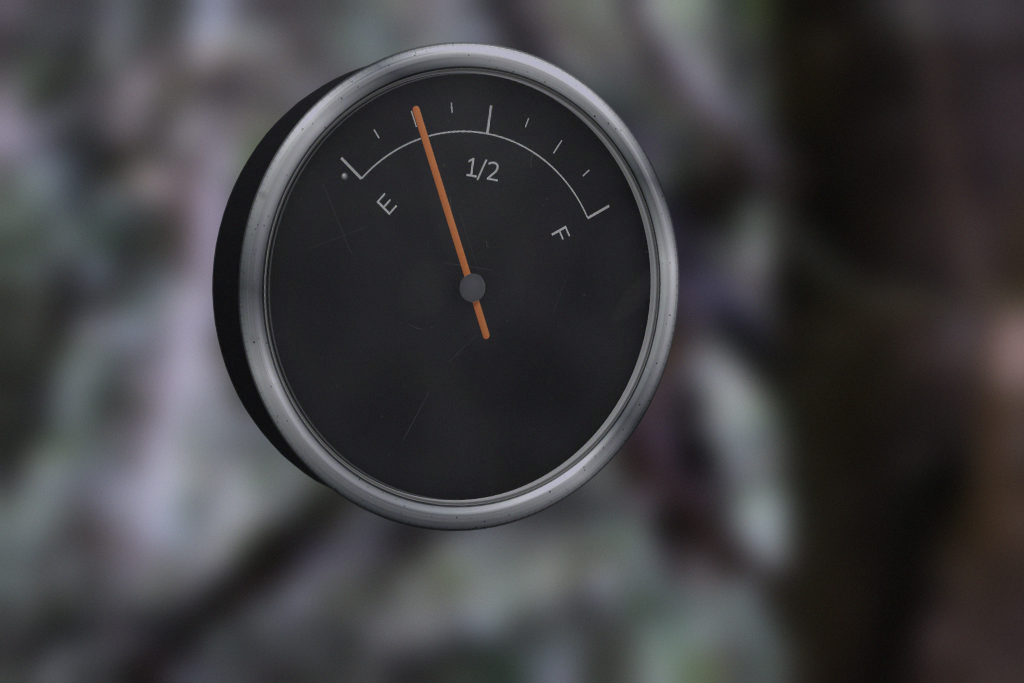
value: {"value": 0.25}
